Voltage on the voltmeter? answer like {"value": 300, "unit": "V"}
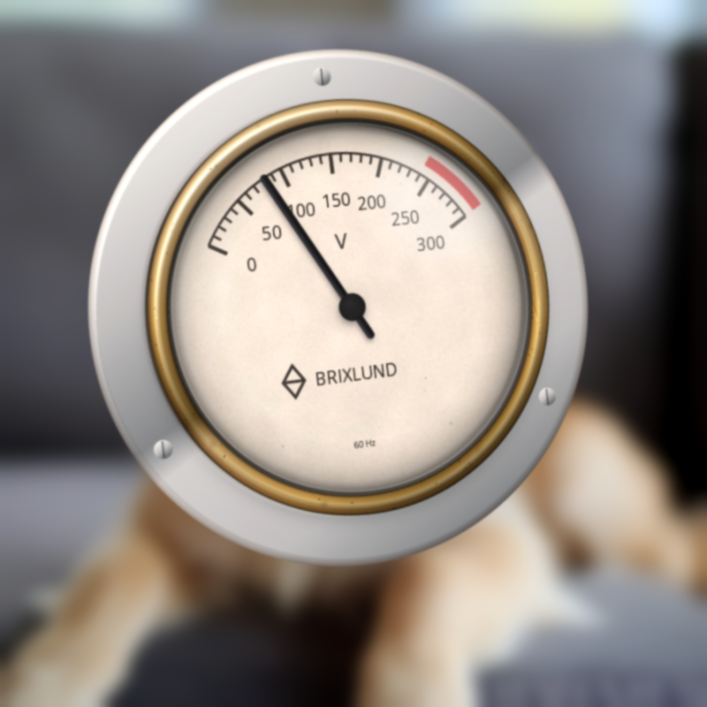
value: {"value": 80, "unit": "V"}
